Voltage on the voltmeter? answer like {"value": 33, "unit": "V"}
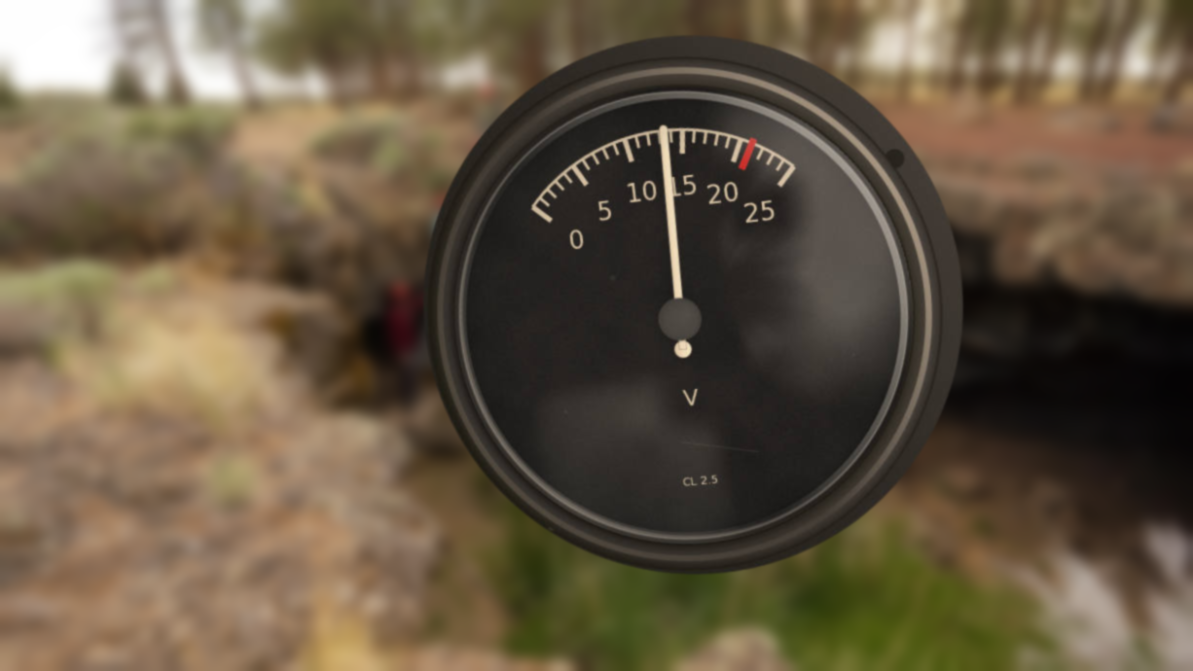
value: {"value": 13.5, "unit": "V"}
